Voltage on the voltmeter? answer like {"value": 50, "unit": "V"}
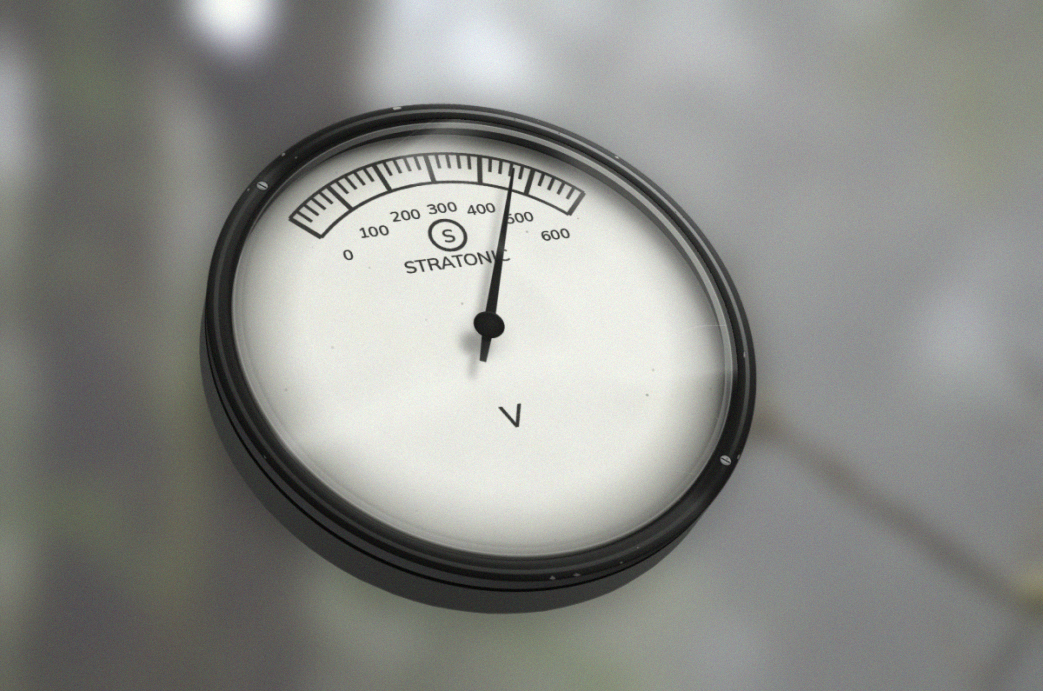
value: {"value": 460, "unit": "V"}
